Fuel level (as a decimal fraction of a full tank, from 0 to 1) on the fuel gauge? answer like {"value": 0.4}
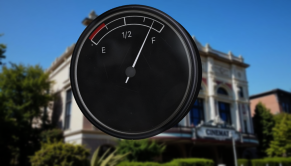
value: {"value": 0.875}
